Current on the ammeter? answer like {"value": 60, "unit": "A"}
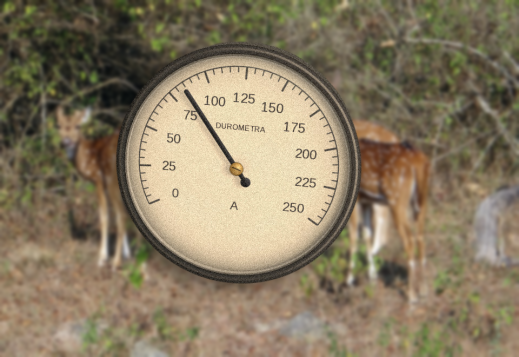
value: {"value": 85, "unit": "A"}
